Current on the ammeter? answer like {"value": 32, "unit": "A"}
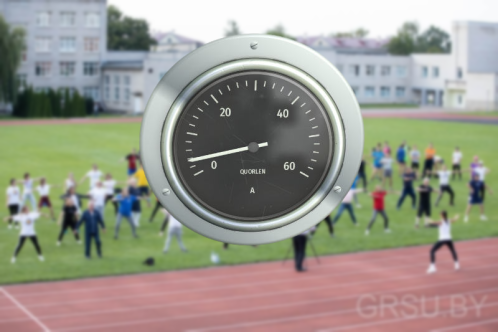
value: {"value": 4, "unit": "A"}
